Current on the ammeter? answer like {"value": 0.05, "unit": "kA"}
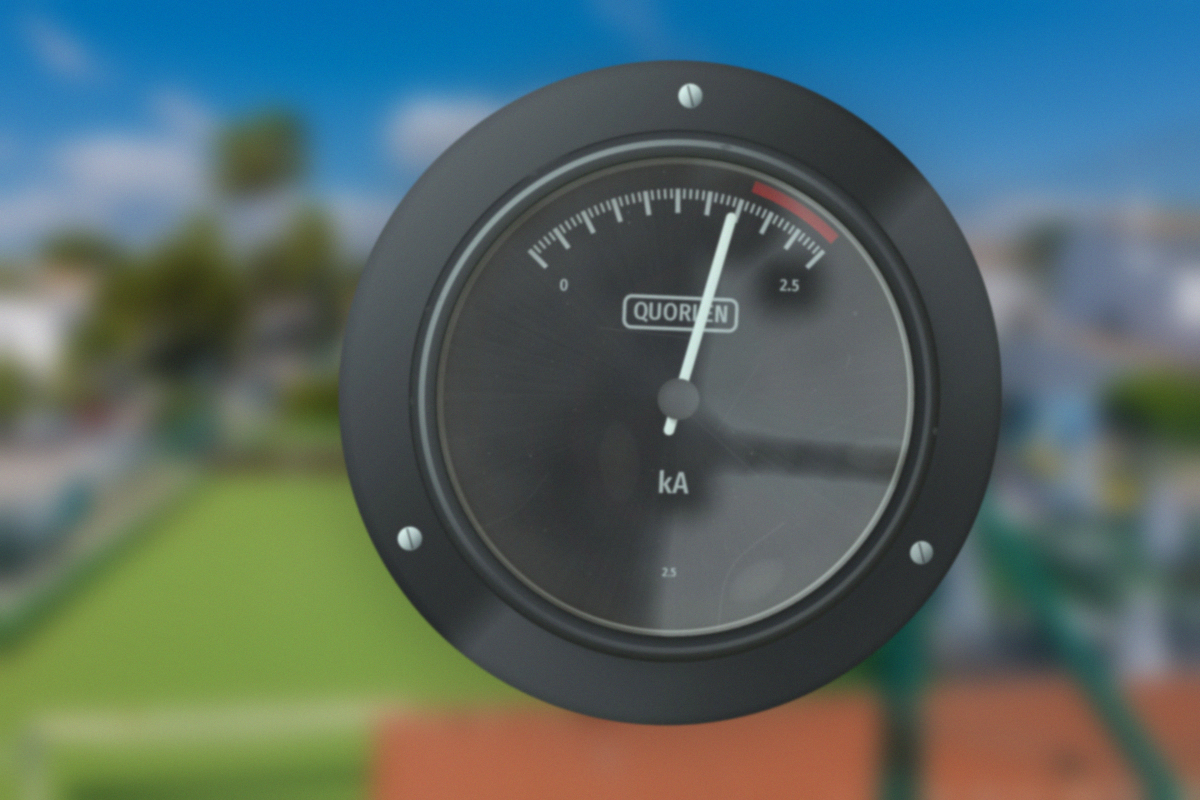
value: {"value": 1.7, "unit": "kA"}
